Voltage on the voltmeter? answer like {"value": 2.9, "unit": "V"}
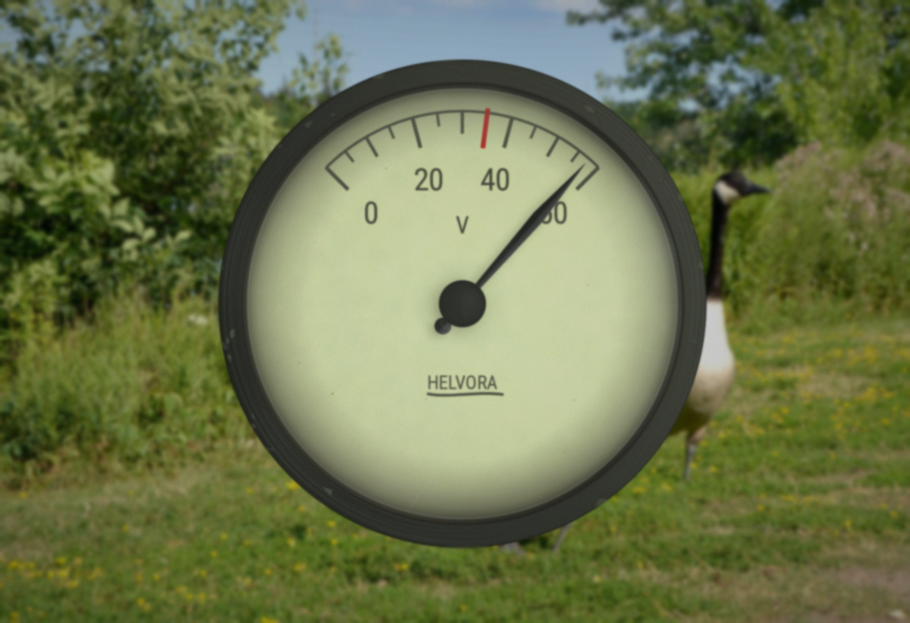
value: {"value": 57.5, "unit": "V"}
